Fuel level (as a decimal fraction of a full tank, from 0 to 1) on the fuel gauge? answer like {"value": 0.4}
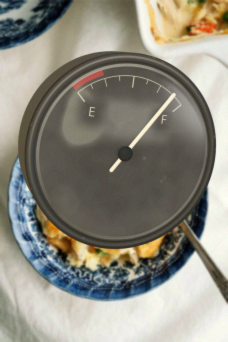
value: {"value": 0.875}
